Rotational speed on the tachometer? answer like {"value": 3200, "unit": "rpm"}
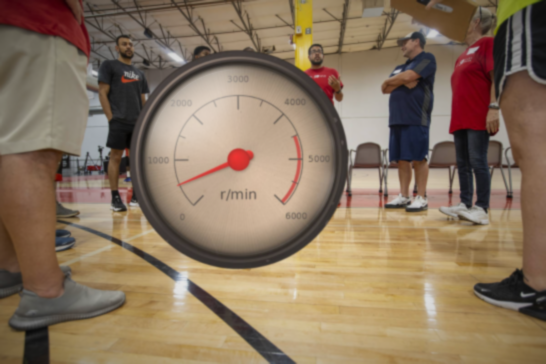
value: {"value": 500, "unit": "rpm"}
